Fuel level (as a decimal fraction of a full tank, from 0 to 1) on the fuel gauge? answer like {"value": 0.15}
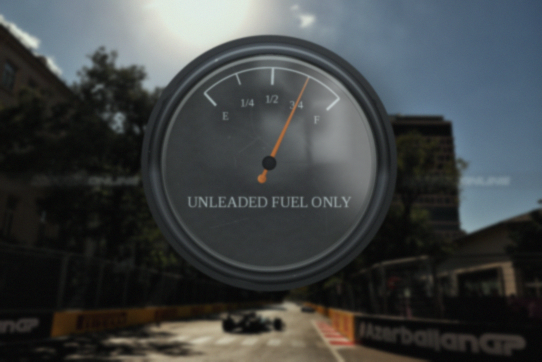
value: {"value": 0.75}
